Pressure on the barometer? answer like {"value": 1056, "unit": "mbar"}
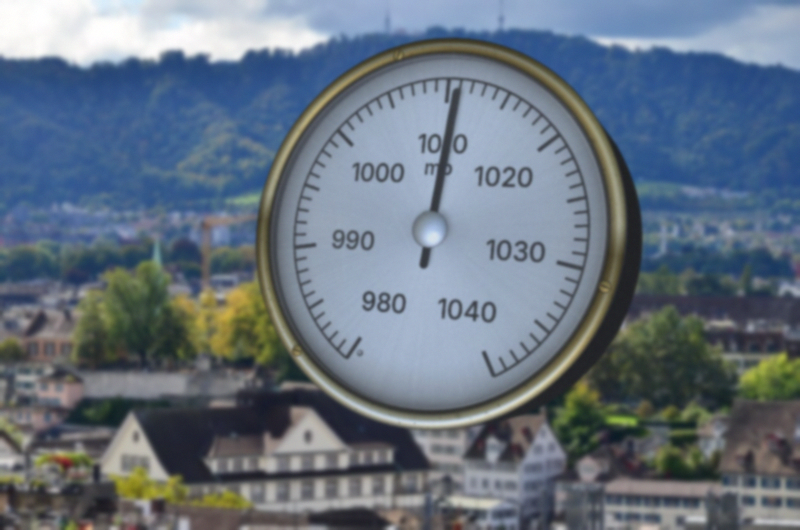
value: {"value": 1011, "unit": "mbar"}
